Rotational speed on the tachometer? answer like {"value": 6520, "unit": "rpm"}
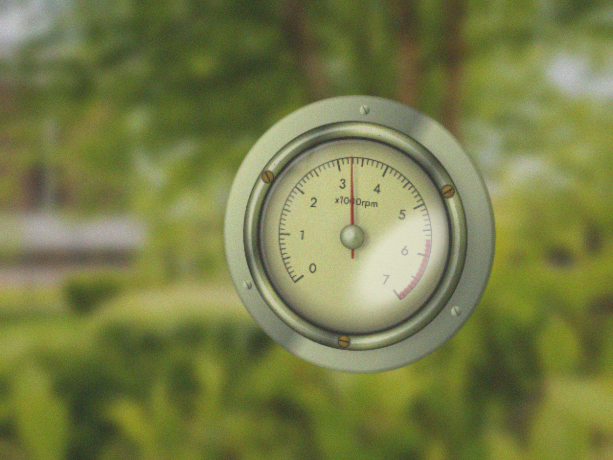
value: {"value": 3300, "unit": "rpm"}
